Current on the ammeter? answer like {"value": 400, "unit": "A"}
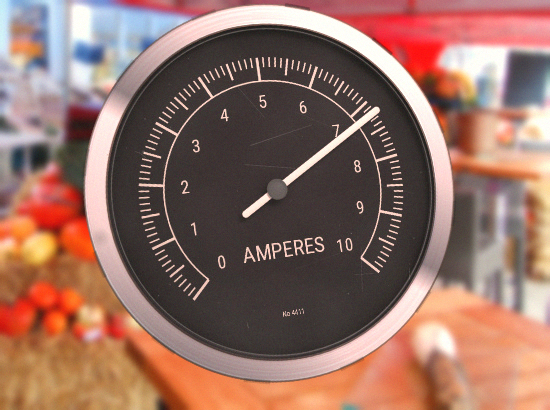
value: {"value": 7.2, "unit": "A"}
